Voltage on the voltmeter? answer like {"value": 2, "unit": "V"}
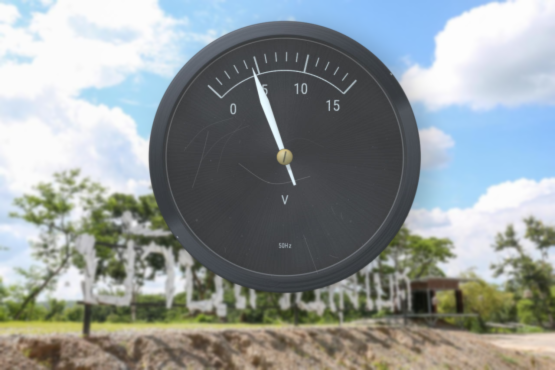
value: {"value": 4.5, "unit": "V"}
